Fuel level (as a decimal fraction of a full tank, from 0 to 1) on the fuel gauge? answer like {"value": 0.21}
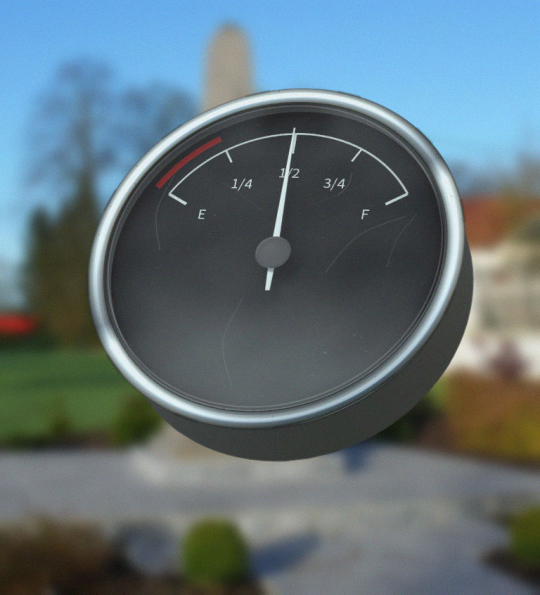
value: {"value": 0.5}
